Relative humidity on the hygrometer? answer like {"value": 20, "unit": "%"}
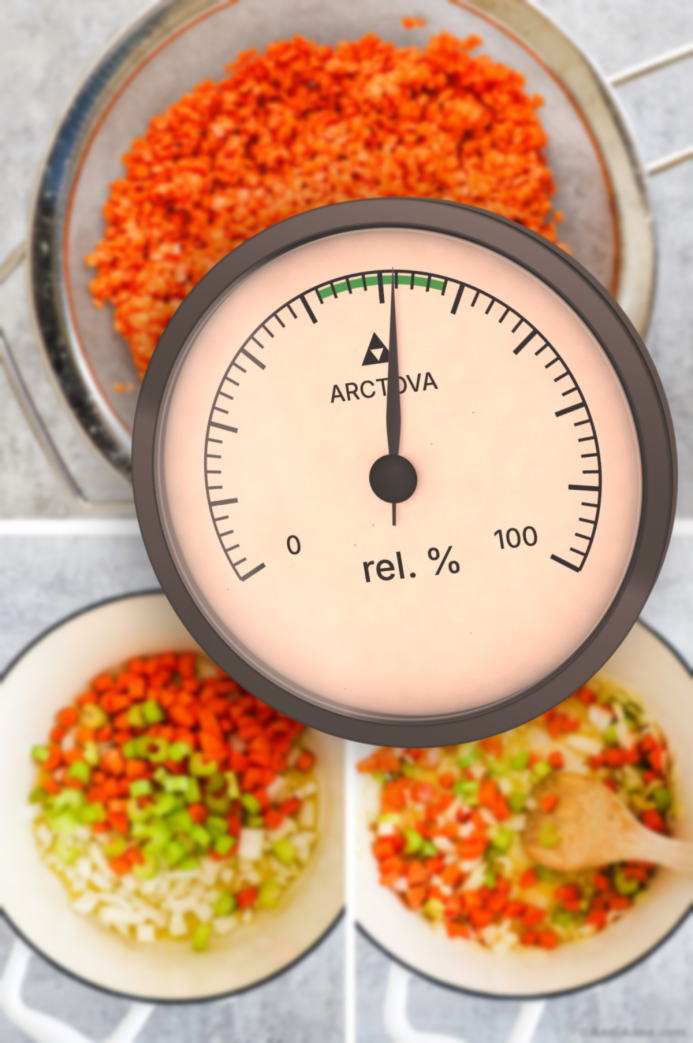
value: {"value": 52, "unit": "%"}
